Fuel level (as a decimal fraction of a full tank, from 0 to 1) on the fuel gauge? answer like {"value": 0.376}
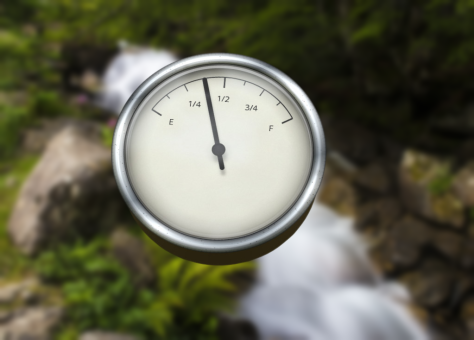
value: {"value": 0.375}
